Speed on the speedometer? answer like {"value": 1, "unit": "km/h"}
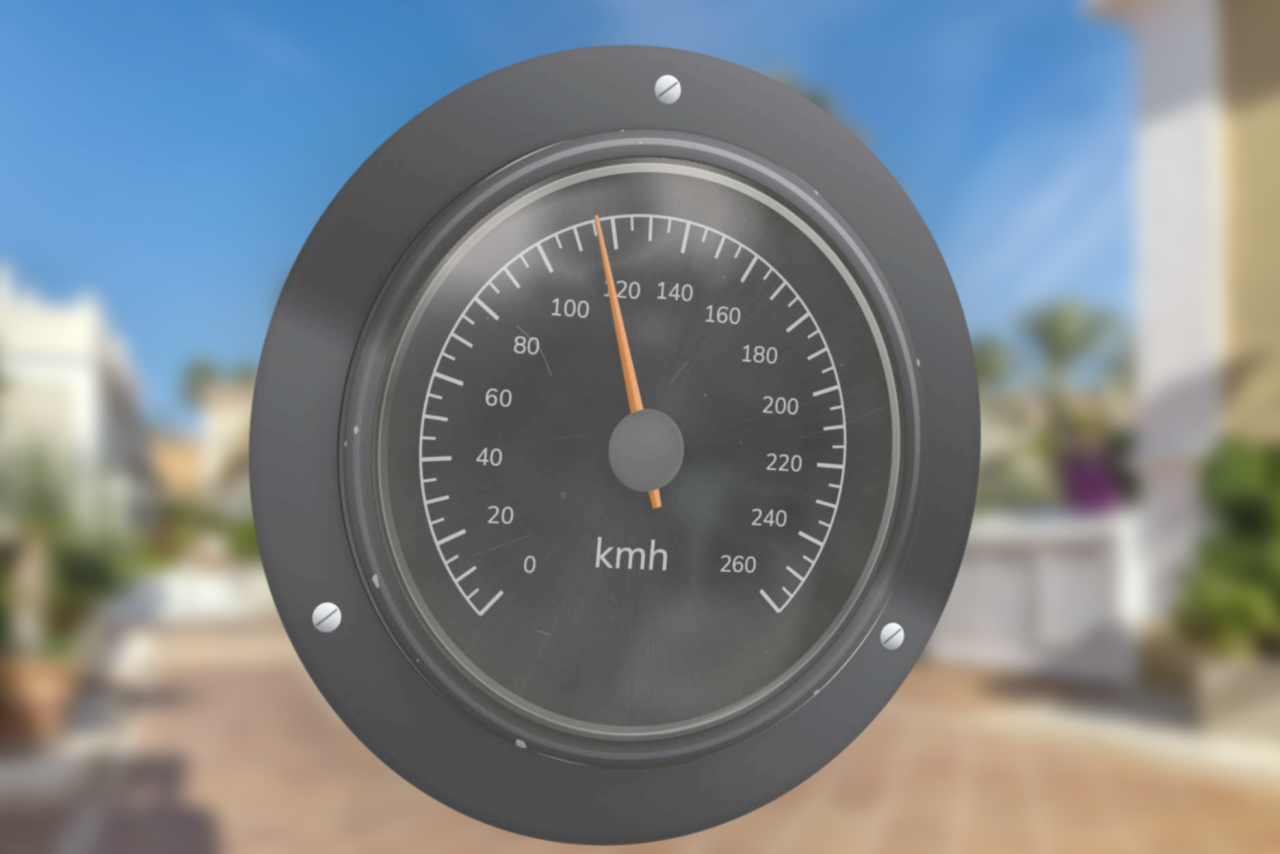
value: {"value": 115, "unit": "km/h"}
